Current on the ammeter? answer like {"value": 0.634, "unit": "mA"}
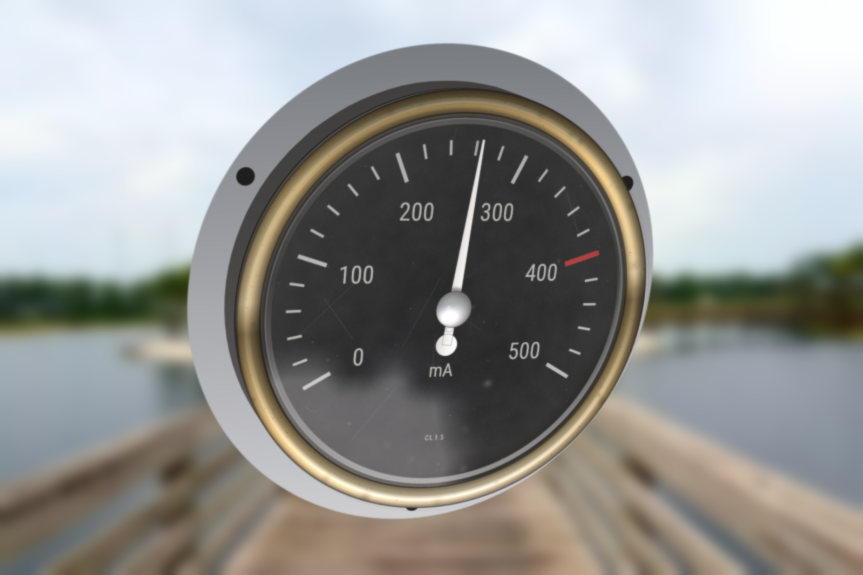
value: {"value": 260, "unit": "mA"}
